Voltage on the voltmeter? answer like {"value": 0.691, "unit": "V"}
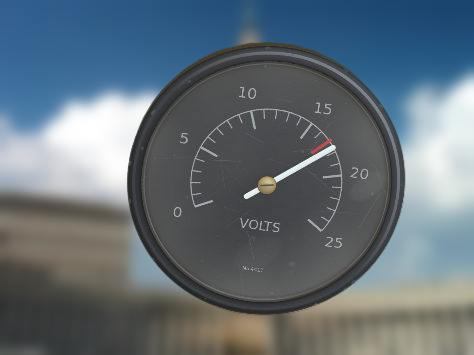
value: {"value": 17.5, "unit": "V"}
